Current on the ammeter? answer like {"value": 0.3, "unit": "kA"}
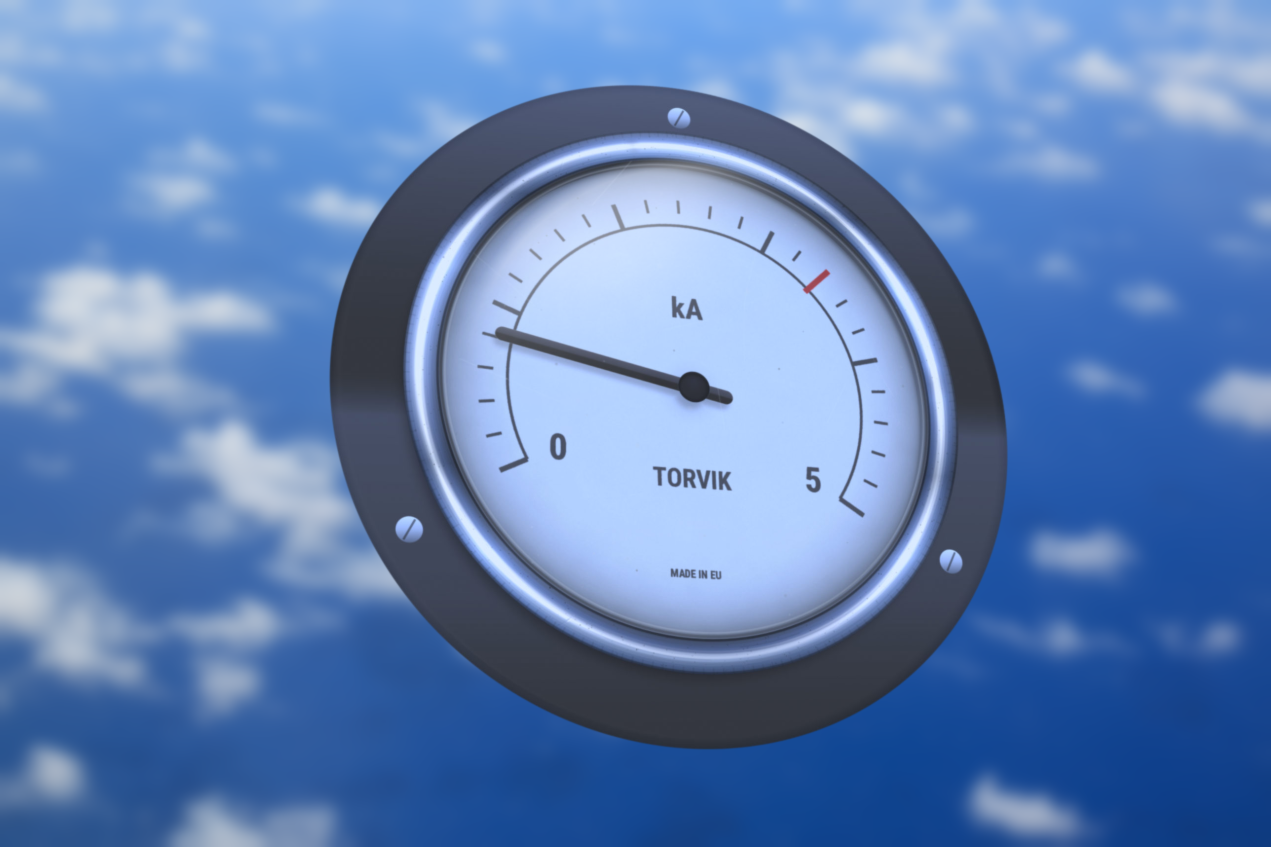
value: {"value": 0.8, "unit": "kA"}
